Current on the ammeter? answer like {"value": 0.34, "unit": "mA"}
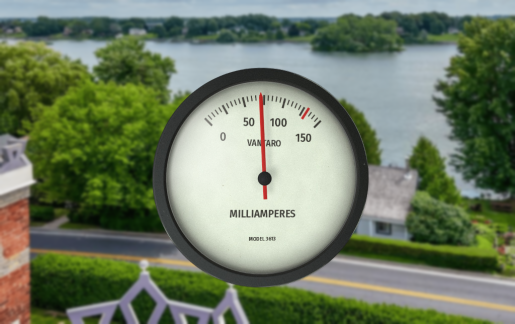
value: {"value": 70, "unit": "mA"}
